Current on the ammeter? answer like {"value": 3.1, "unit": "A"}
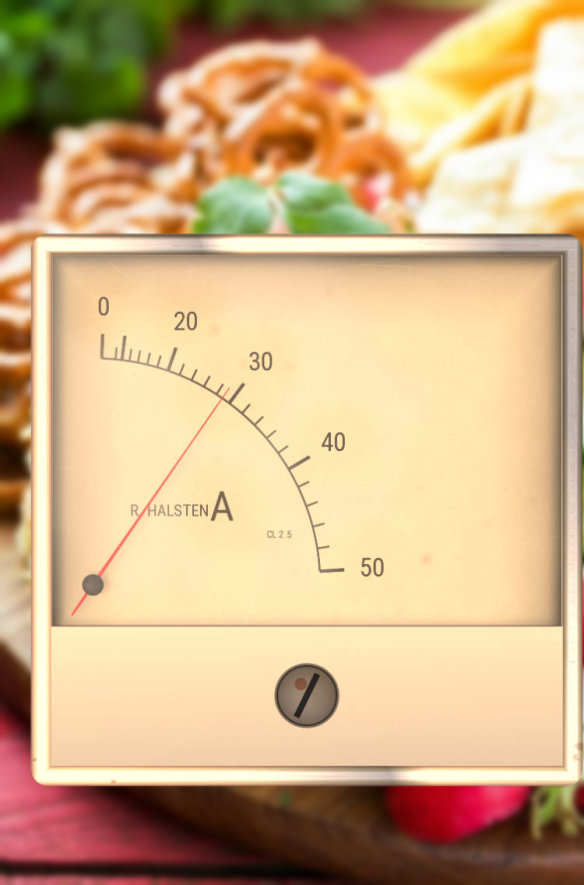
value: {"value": 29, "unit": "A"}
